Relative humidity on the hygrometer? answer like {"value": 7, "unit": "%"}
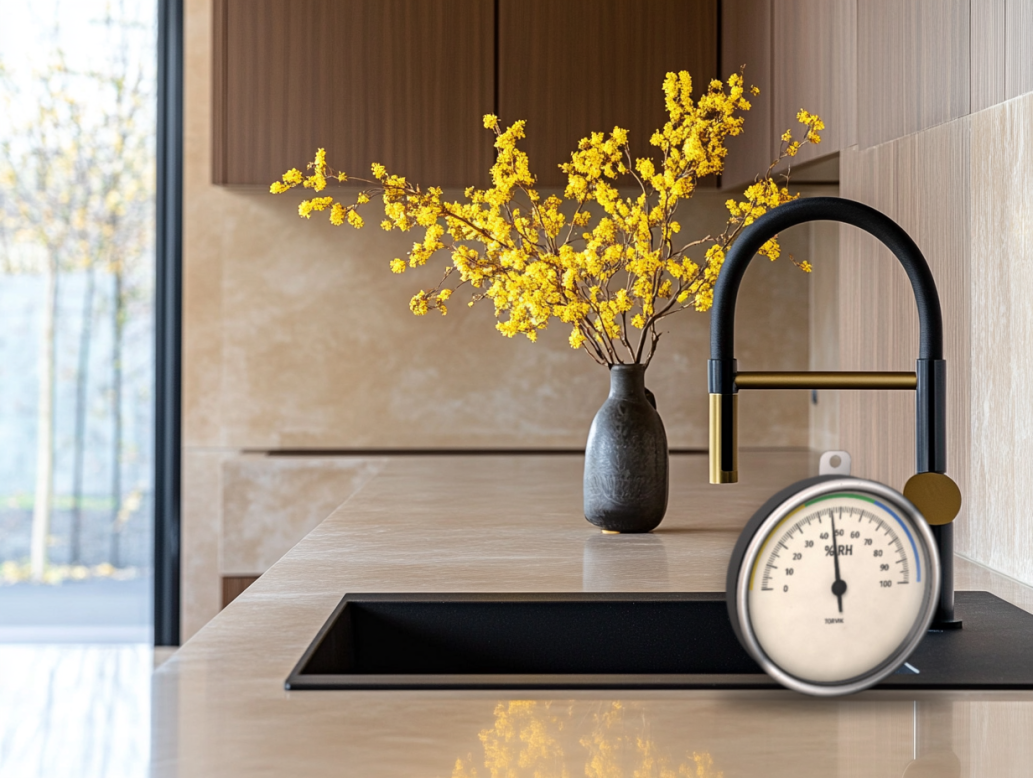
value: {"value": 45, "unit": "%"}
